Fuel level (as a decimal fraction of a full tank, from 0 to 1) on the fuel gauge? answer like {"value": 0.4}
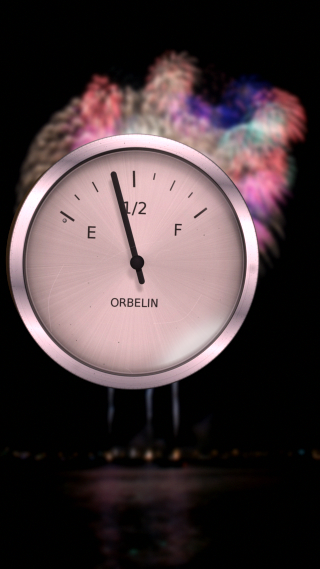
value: {"value": 0.375}
